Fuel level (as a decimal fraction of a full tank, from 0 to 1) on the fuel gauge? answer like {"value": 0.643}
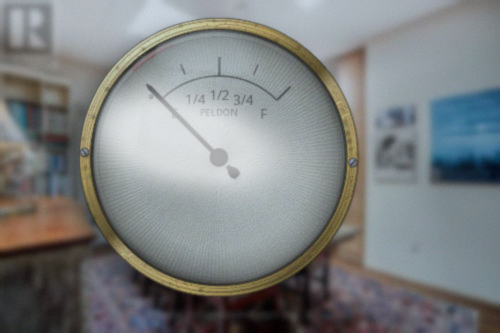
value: {"value": 0}
